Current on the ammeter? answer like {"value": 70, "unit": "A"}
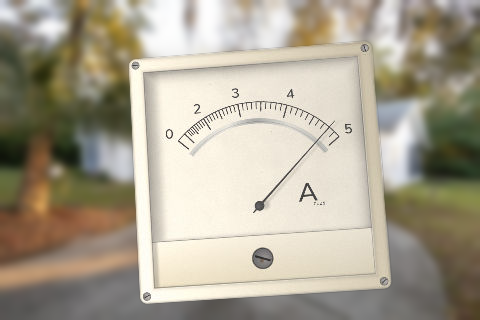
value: {"value": 4.8, "unit": "A"}
